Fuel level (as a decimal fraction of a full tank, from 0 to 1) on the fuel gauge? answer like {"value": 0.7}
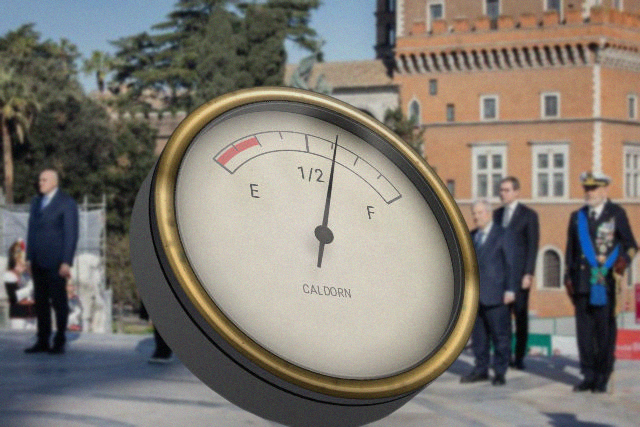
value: {"value": 0.625}
